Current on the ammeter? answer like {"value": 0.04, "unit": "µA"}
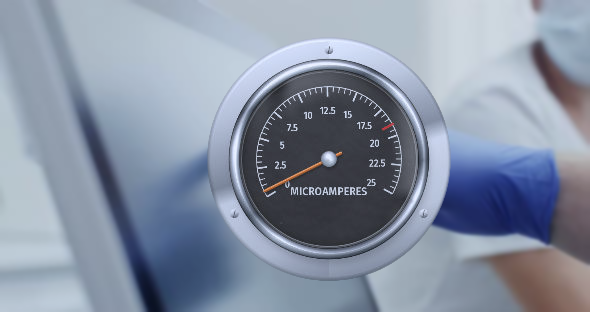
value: {"value": 0.5, "unit": "µA"}
